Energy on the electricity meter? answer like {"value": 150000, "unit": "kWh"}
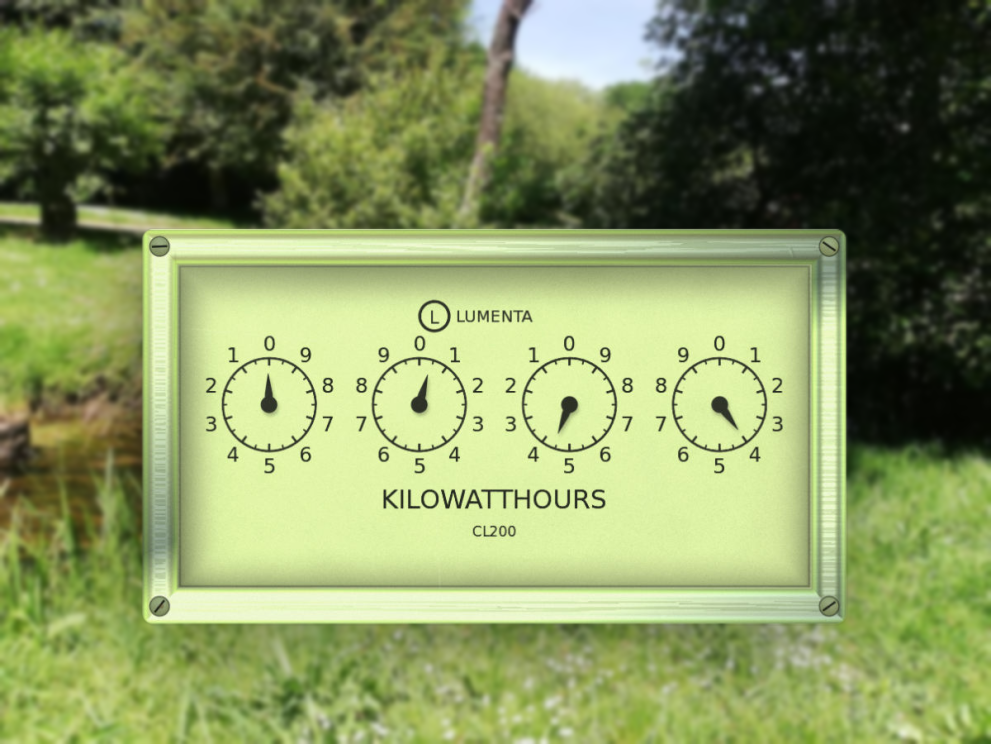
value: {"value": 44, "unit": "kWh"}
